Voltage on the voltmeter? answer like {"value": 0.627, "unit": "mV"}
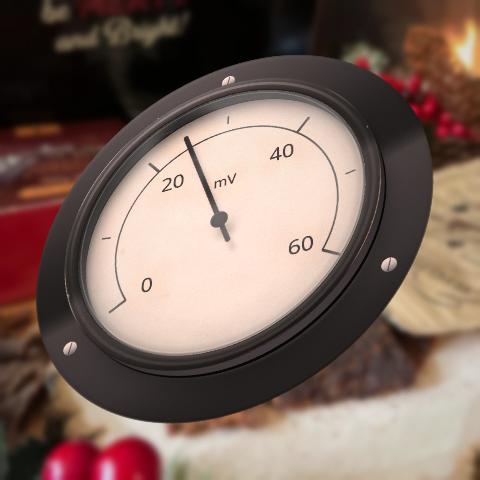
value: {"value": 25, "unit": "mV"}
